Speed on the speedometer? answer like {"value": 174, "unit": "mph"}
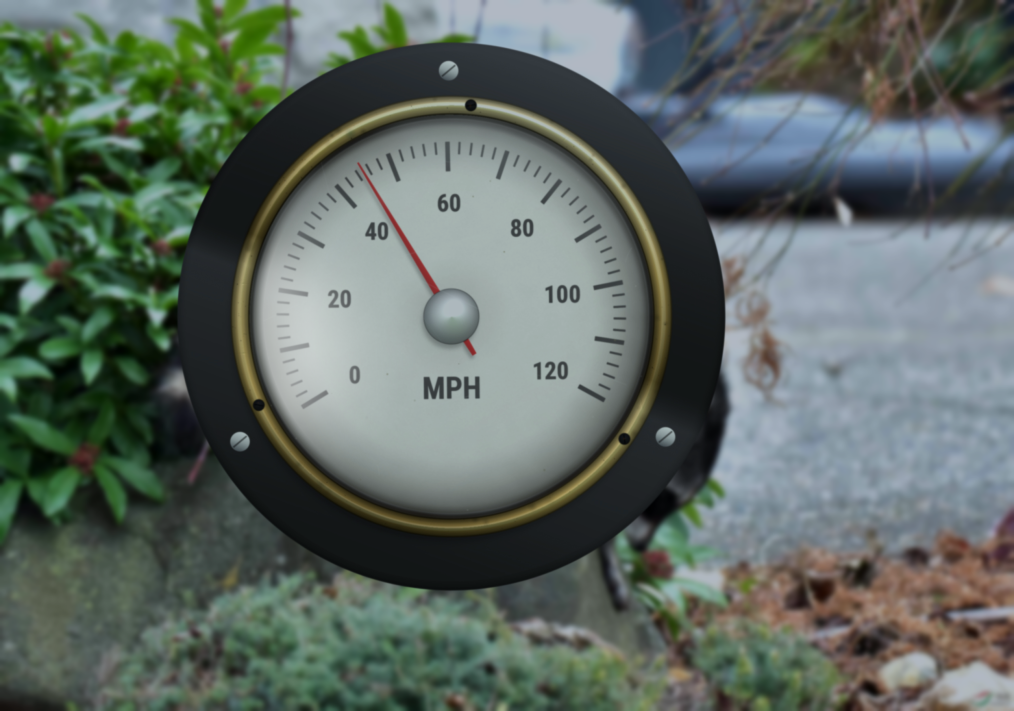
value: {"value": 45, "unit": "mph"}
